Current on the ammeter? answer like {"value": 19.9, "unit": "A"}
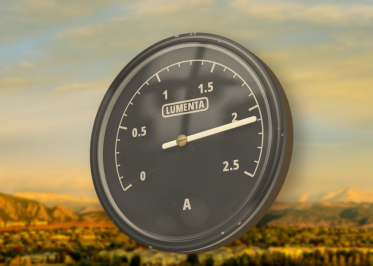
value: {"value": 2.1, "unit": "A"}
